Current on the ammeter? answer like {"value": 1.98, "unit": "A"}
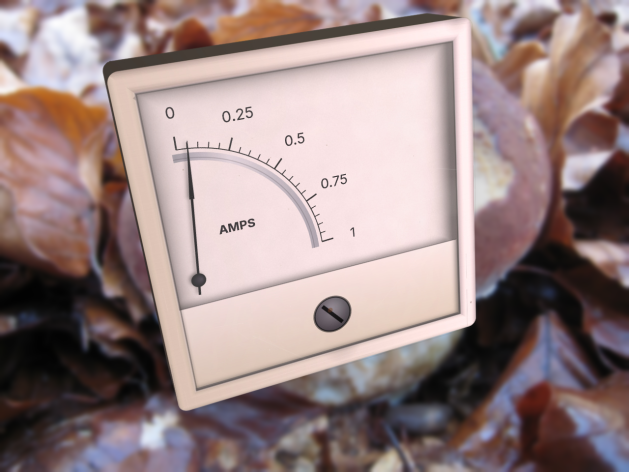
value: {"value": 0.05, "unit": "A"}
